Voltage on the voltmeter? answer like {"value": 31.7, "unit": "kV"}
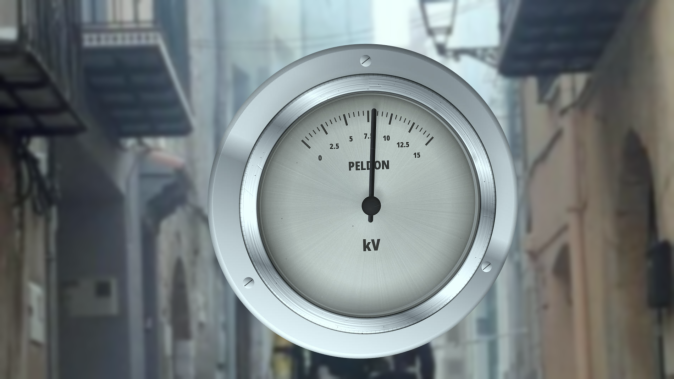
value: {"value": 8, "unit": "kV"}
